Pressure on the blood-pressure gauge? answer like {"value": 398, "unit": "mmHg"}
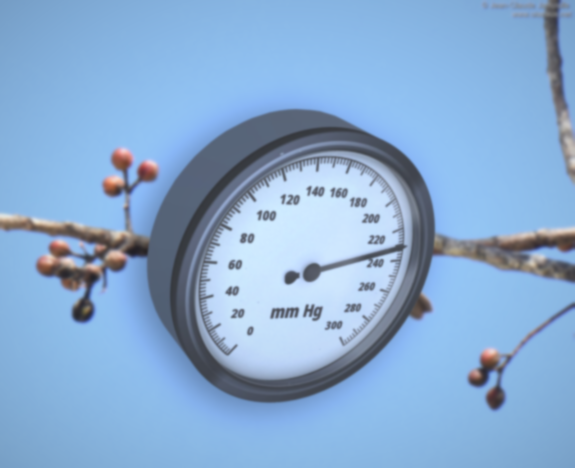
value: {"value": 230, "unit": "mmHg"}
